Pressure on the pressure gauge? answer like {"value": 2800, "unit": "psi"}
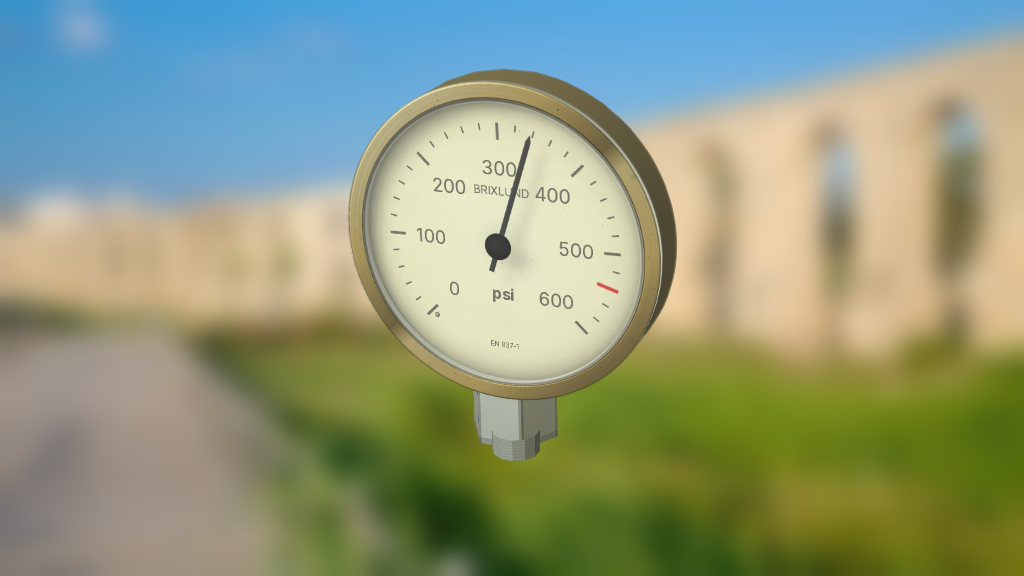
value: {"value": 340, "unit": "psi"}
